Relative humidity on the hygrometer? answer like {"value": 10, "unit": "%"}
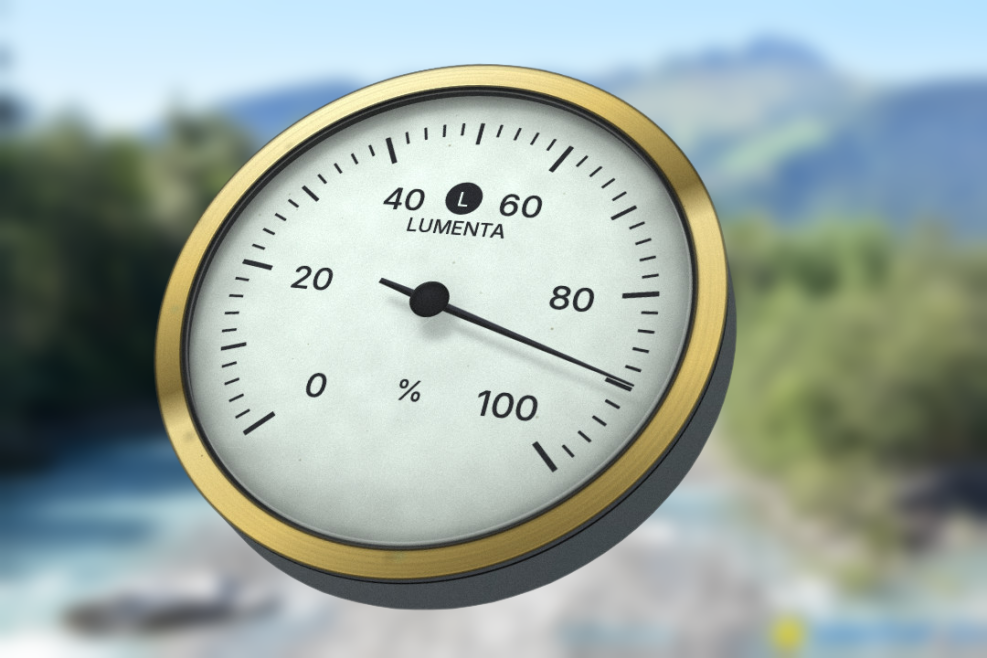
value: {"value": 90, "unit": "%"}
